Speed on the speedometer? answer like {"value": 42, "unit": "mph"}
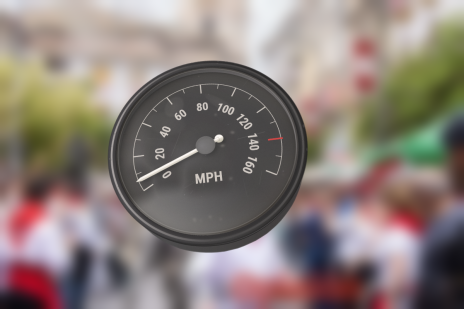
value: {"value": 5, "unit": "mph"}
